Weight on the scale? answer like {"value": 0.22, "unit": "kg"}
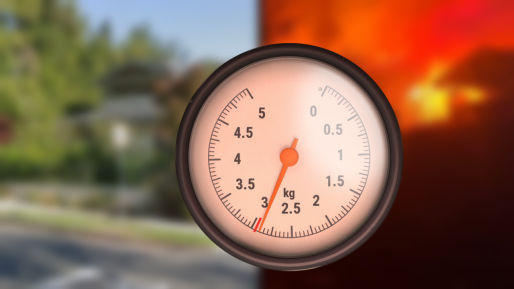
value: {"value": 2.9, "unit": "kg"}
